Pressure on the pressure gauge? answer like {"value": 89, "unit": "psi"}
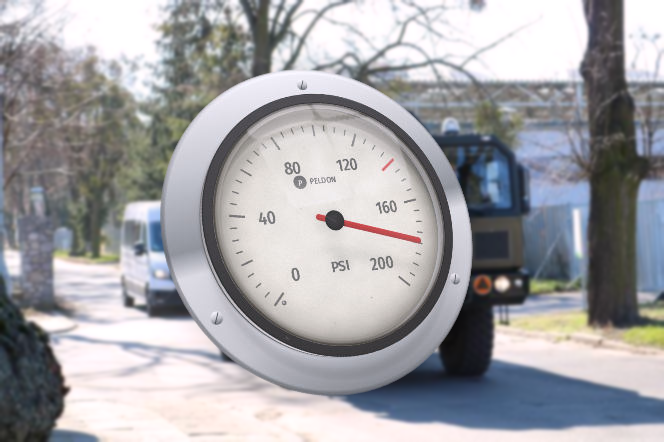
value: {"value": 180, "unit": "psi"}
